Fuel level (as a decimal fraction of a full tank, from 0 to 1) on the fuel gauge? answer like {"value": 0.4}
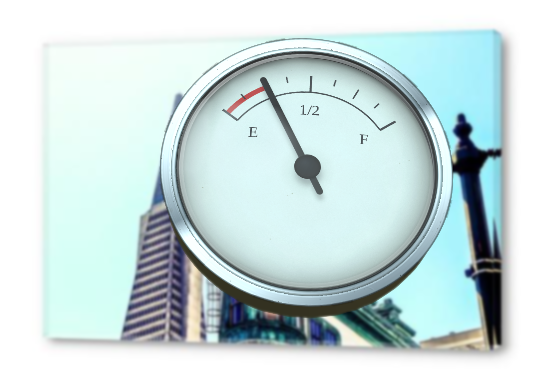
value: {"value": 0.25}
